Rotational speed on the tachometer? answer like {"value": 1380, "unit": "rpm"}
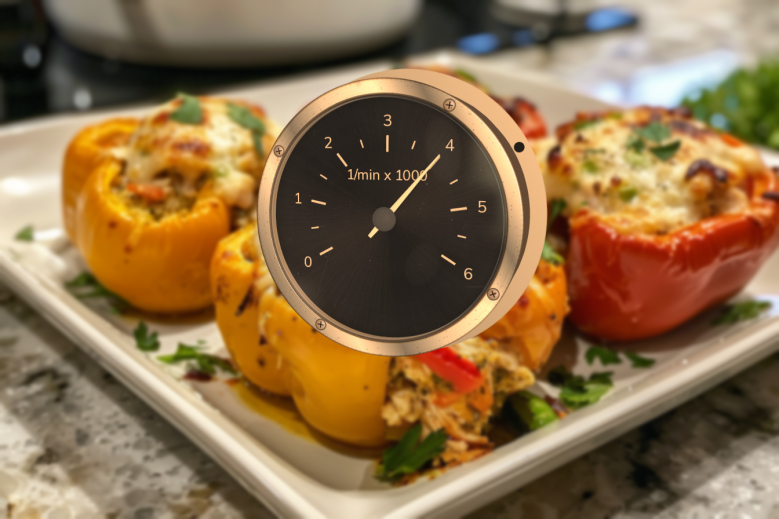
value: {"value": 4000, "unit": "rpm"}
